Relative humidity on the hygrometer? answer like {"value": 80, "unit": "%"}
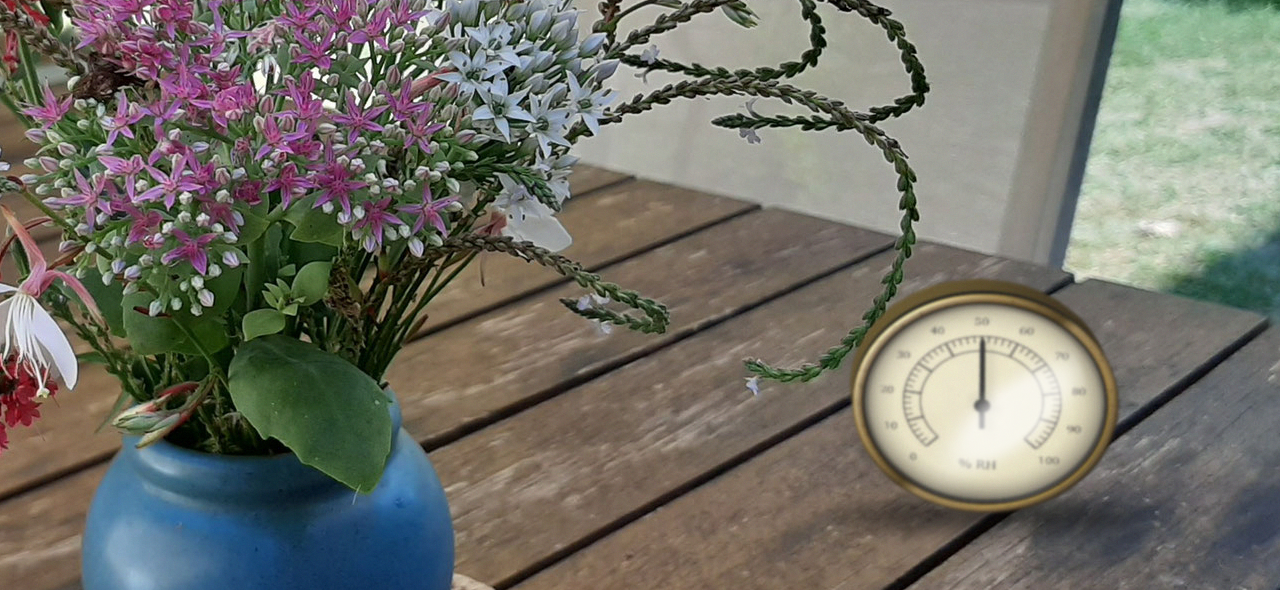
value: {"value": 50, "unit": "%"}
